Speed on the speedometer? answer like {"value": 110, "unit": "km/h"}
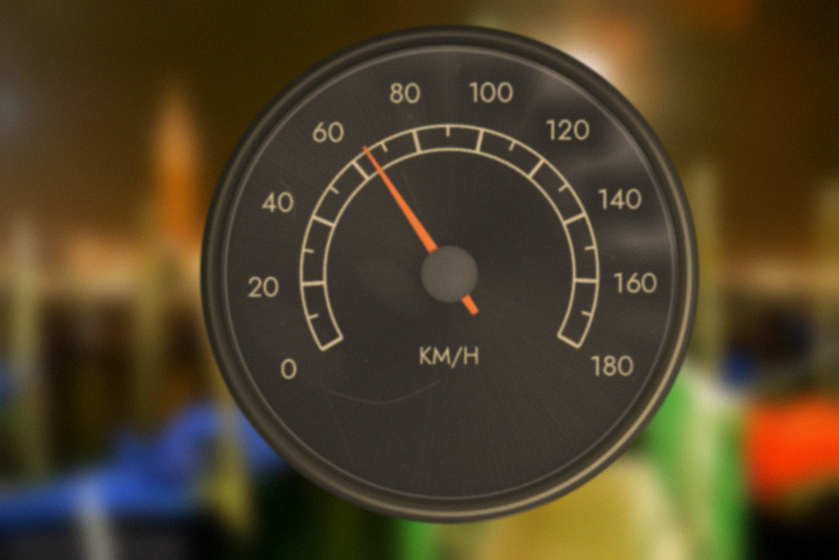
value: {"value": 65, "unit": "km/h"}
